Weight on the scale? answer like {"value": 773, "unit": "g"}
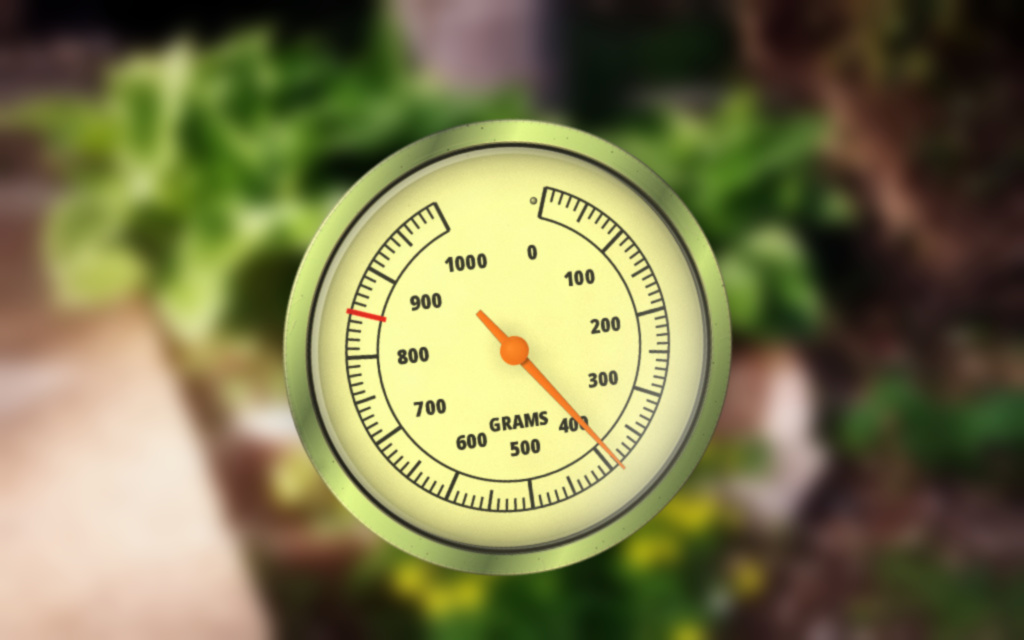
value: {"value": 390, "unit": "g"}
